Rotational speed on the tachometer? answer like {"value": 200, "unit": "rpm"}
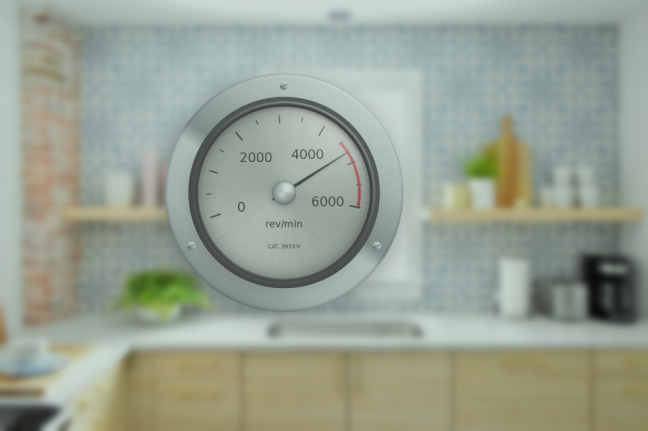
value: {"value": 4750, "unit": "rpm"}
